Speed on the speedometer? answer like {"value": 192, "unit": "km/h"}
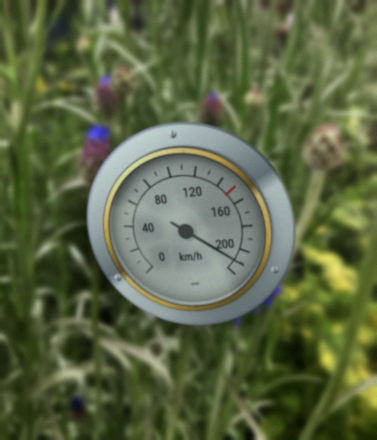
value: {"value": 210, "unit": "km/h"}
